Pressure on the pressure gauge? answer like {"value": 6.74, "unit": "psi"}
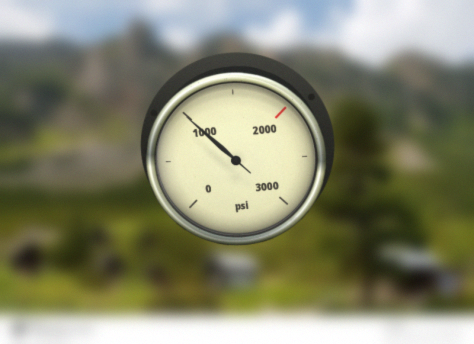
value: {"value": 1000, "unit": "psi"}
